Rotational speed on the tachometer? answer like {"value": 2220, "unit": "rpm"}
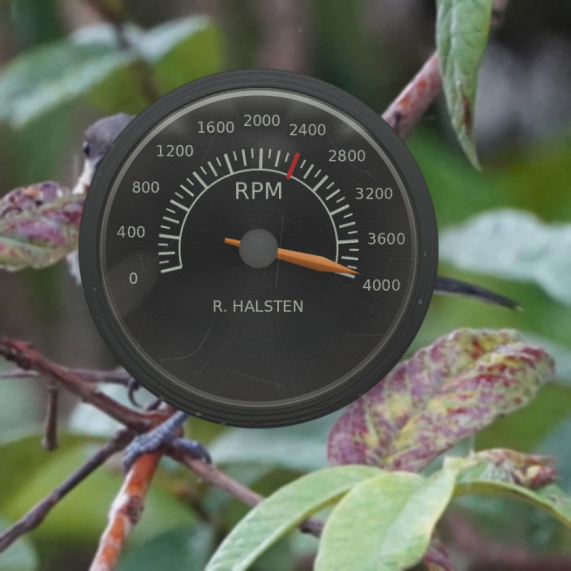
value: {"value": 3950, "unit": "rpm"}
